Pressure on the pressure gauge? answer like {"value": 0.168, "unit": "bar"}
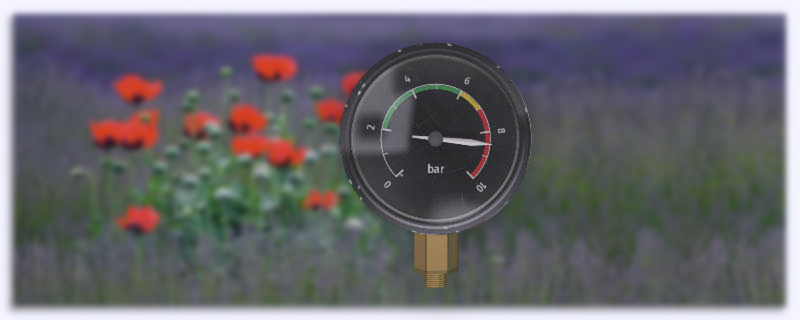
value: {"value": 8.5, "unit": "bar"}
